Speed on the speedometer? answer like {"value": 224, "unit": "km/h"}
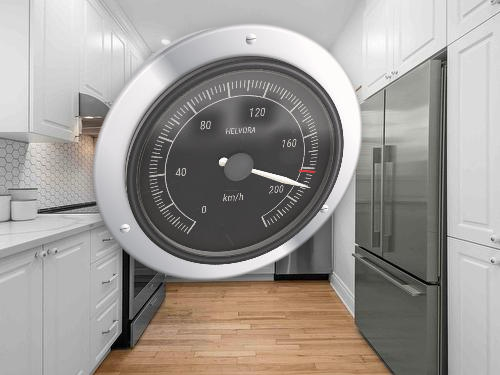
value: {"value": 190, "unit": "km/h"}
